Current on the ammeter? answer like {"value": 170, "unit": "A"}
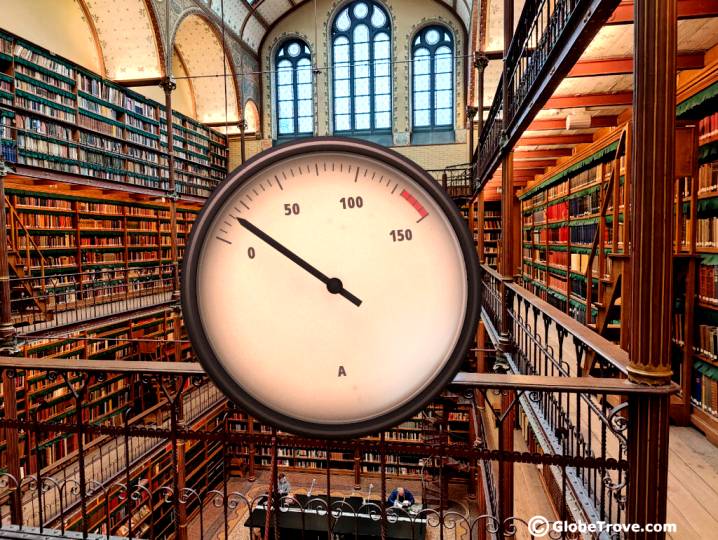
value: {"value": 15, "unit": "A"}
